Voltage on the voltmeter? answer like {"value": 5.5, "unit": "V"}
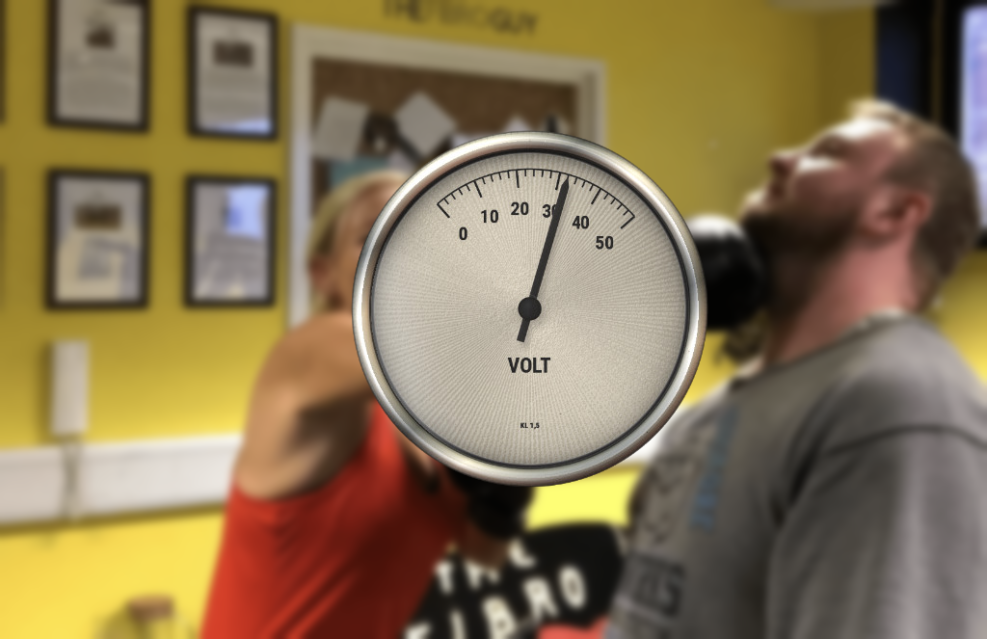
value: {"value": 32, "unit": "V"}
